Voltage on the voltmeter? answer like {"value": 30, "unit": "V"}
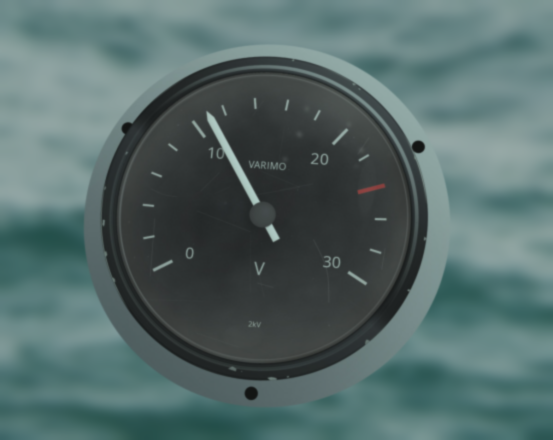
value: {"value": 11, "unit": "V"}
